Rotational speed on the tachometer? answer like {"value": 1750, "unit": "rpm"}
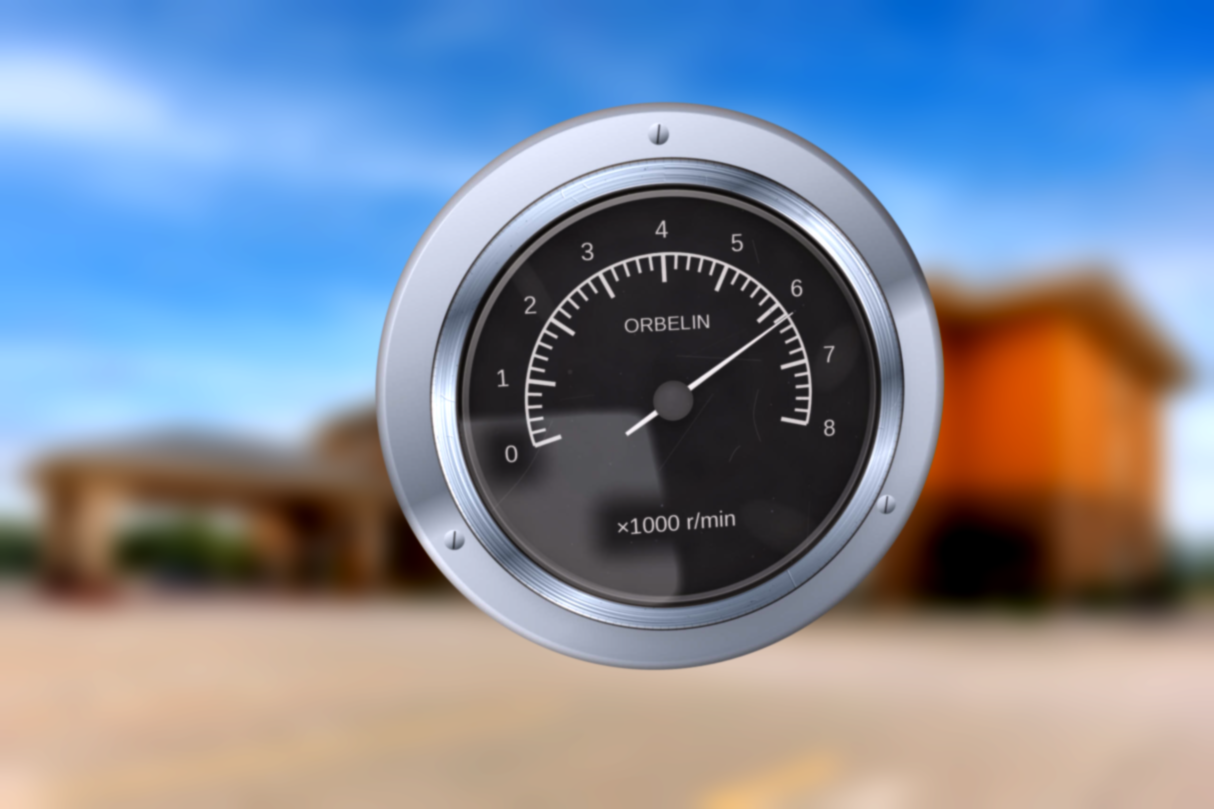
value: {"value": 6200, "unit": "rpm"}
